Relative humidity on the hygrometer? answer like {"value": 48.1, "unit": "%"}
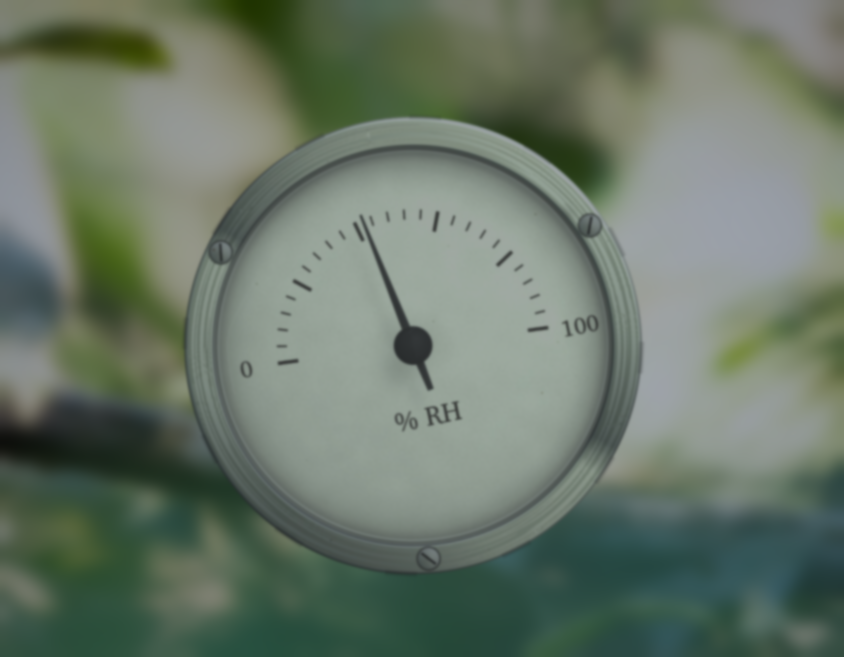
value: {"value": 42, "unit": "%"}
